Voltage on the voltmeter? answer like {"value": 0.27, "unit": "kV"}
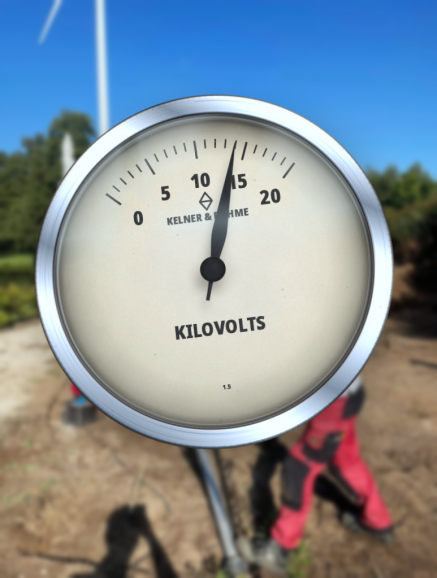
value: {"value": 14, "unit": "kV"}
